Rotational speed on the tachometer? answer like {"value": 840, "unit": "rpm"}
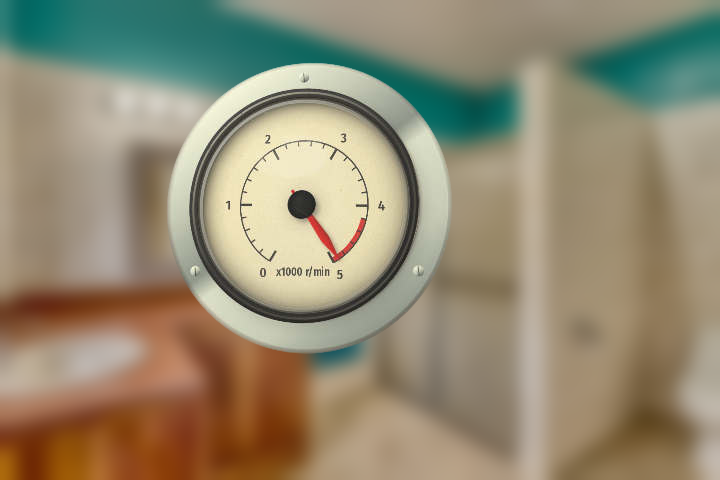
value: {"value": 4900, "unit": "rpm"}
